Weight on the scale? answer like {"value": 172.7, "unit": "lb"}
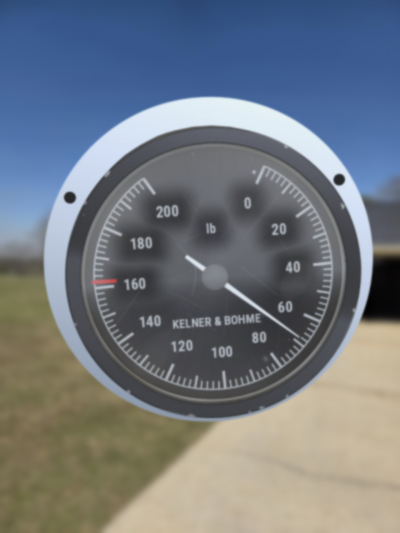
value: {"value": 68, "unit": "lb"}
